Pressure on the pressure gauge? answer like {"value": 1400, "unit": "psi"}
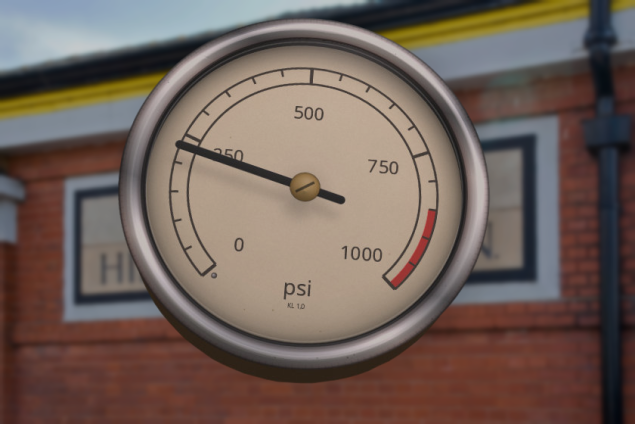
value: {"value": 225, "unit": "psi"}
